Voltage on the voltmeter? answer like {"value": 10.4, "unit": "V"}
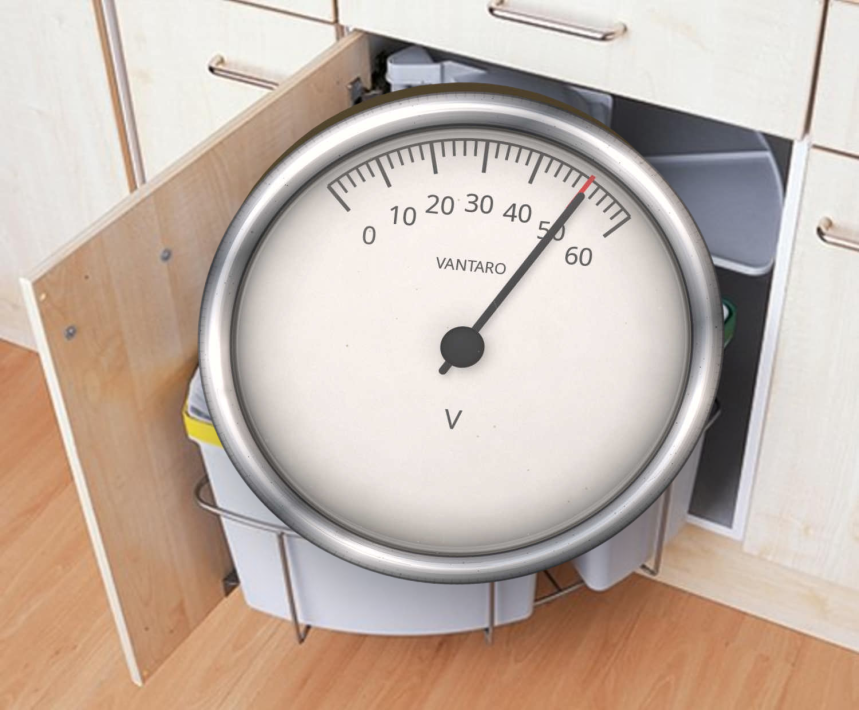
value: {"value": 50, "unit": "V"}
